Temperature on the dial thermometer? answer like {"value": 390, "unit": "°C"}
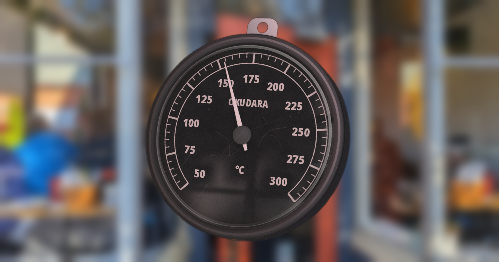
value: {"value": 155, "unit": "°C"}
